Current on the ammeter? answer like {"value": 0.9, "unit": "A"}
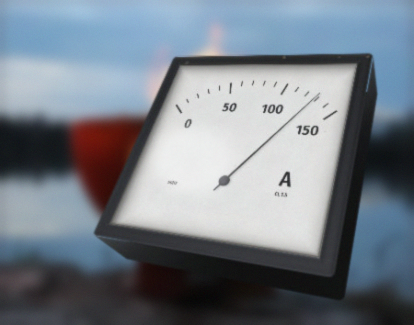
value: {"value": 130, "unit": "A"}
